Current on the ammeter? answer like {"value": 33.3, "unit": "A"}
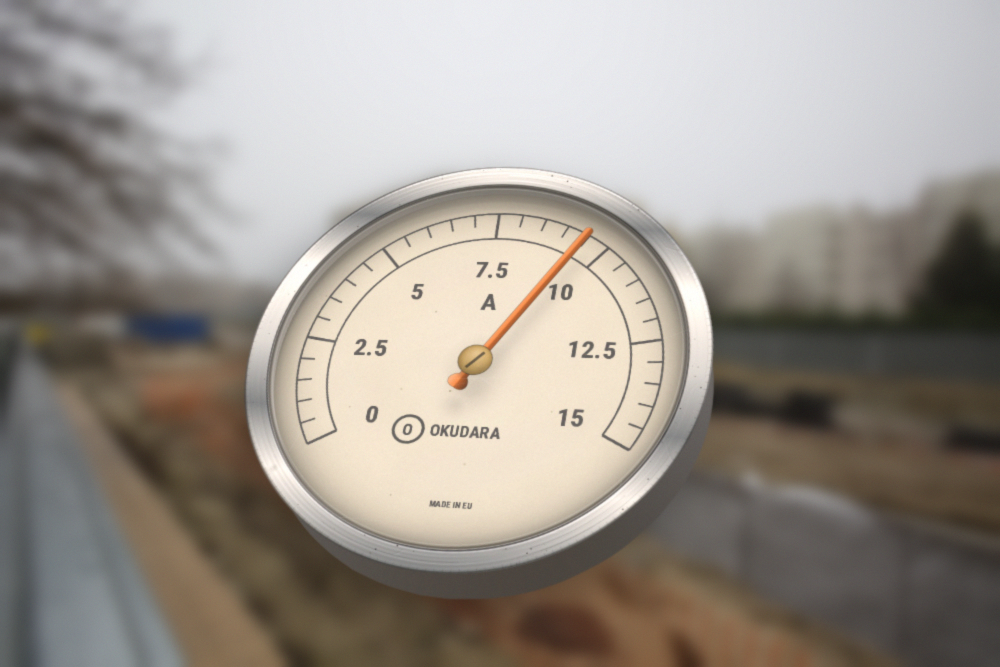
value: {"value": 9.5, "unit": "A"}
